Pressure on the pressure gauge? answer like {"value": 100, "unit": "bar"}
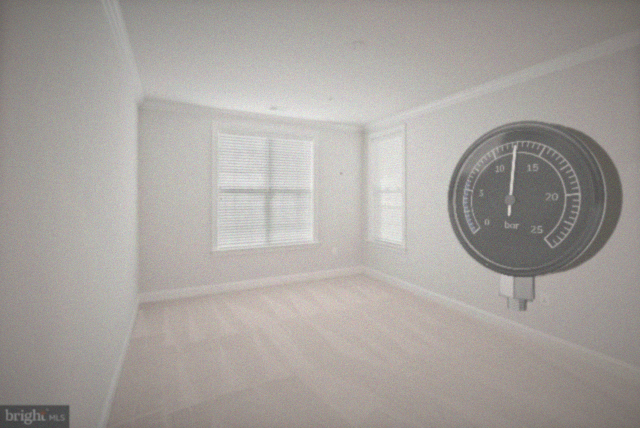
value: {"value": 12.5, "unit": "bar"}
